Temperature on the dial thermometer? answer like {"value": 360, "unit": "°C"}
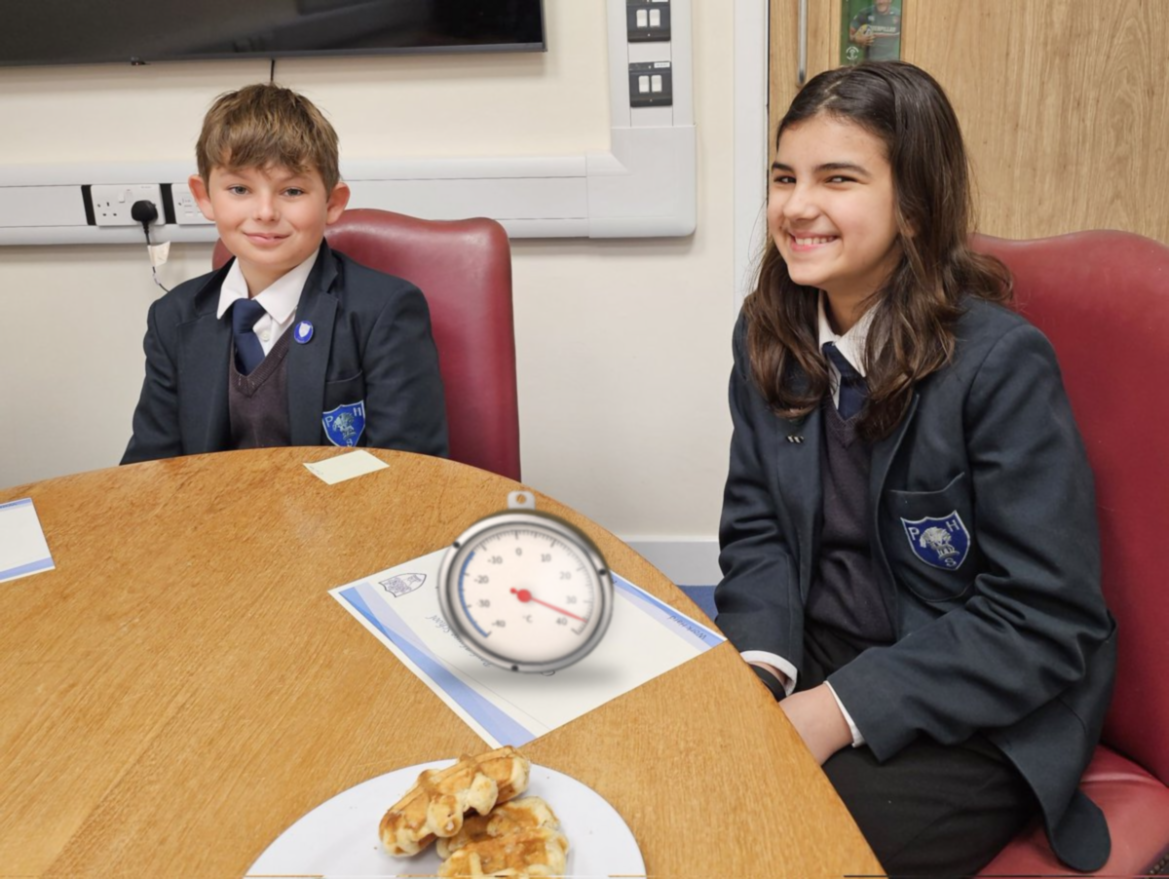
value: {"value": 35, "unit": "°C"}
